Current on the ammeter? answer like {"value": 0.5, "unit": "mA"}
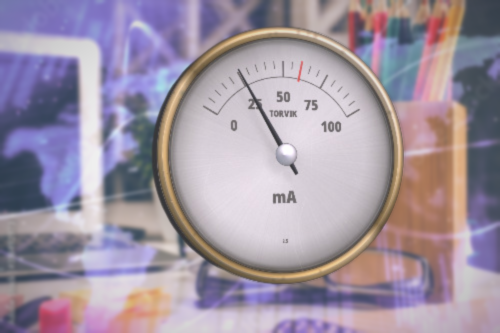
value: {"value": 25, "unit": "mA"}
